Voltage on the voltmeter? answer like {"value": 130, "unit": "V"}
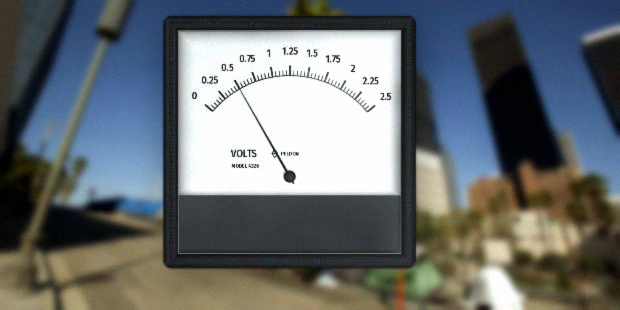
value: {"value": 0.5, "unit": "V"}
